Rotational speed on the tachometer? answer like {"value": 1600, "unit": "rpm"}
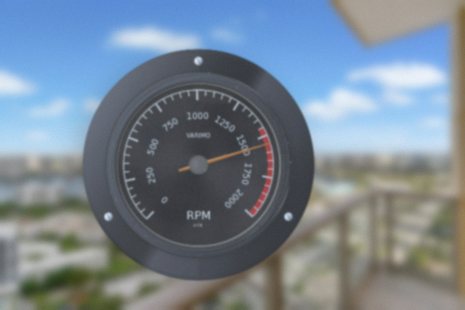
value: {"value": 1550, "unit": "rpm"}
